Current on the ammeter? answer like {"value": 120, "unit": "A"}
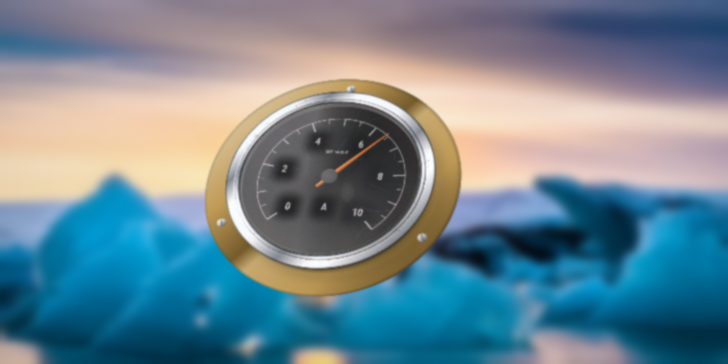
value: {"value": 6.5, "unit": "A"}
